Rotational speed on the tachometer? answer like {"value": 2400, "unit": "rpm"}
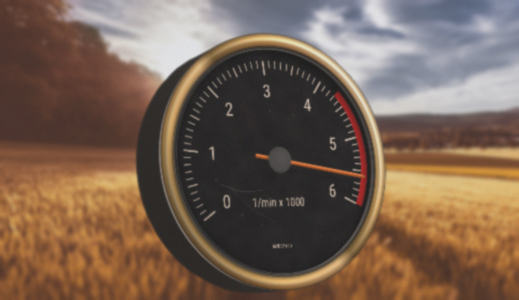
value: {"value": 5600, "unit": "rpm"}
